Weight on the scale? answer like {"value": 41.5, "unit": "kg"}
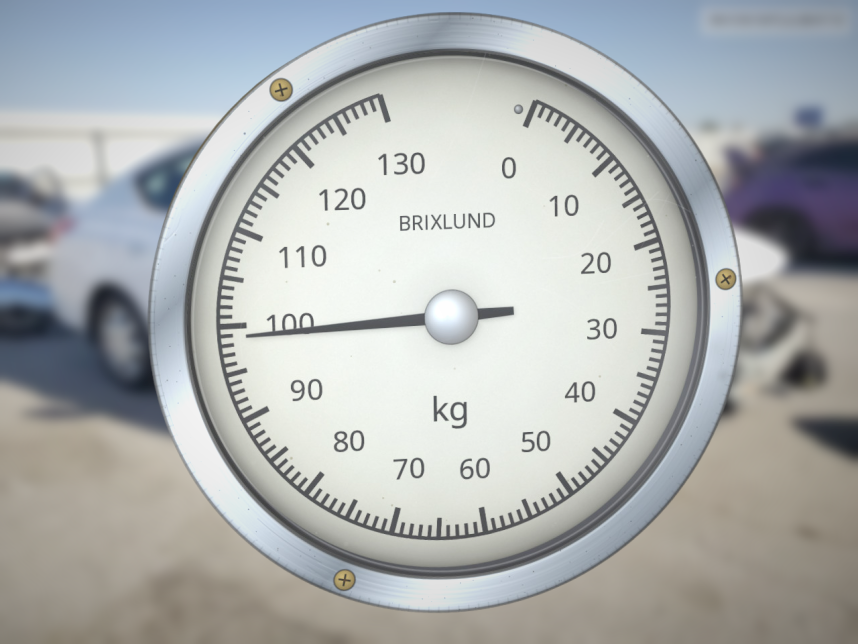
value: {"value": 99, "unit": "kg"}
